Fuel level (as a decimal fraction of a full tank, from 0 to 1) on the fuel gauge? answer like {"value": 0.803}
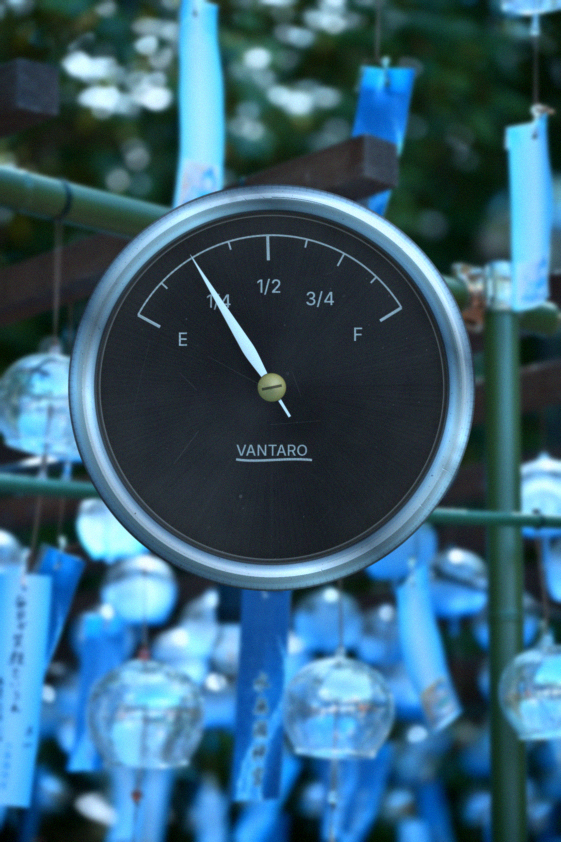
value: {"value": 0.25}
